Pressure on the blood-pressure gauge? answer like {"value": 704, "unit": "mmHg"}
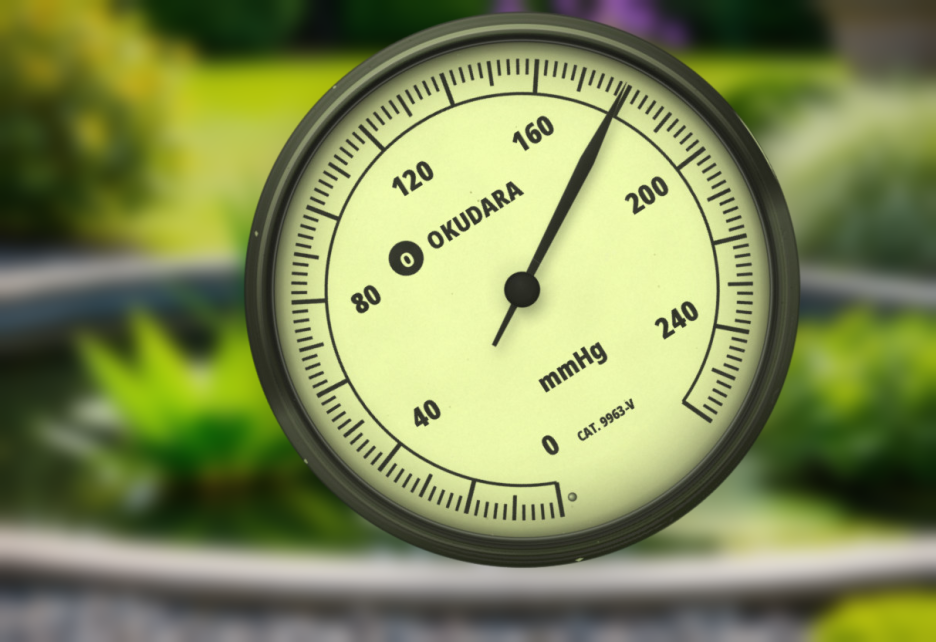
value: {"value": 179, "unit": "mmHg"}
